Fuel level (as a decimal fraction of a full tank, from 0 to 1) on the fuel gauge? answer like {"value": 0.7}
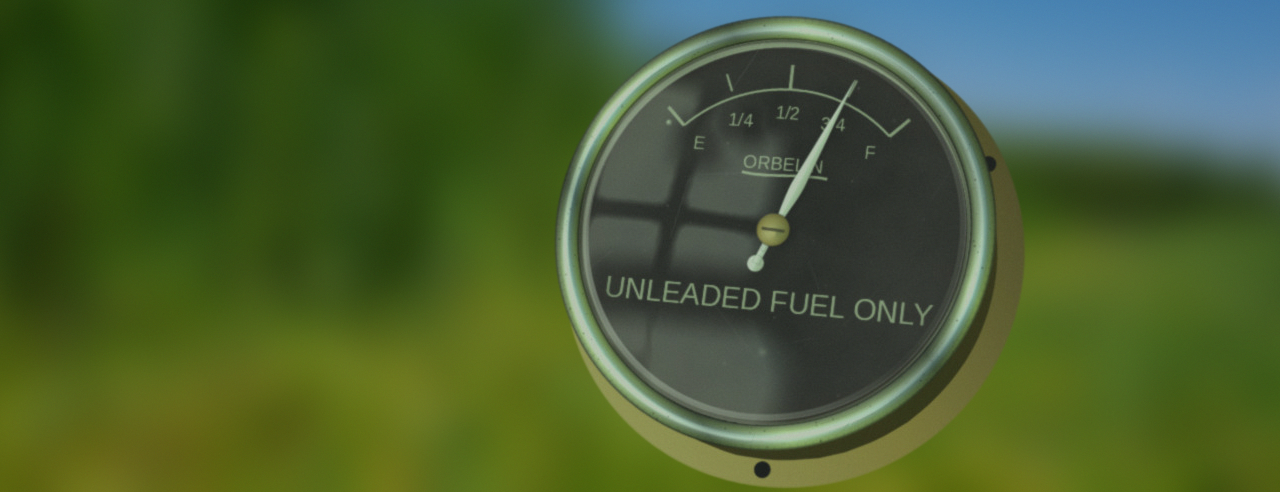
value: {"value": 0.75}
